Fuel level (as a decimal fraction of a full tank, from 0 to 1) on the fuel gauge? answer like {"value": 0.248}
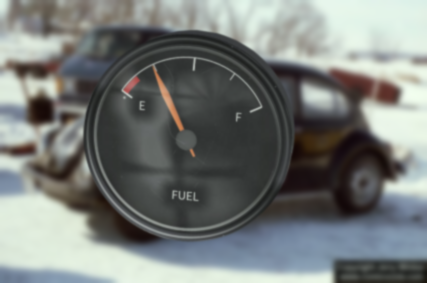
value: {"value": 0.25}
